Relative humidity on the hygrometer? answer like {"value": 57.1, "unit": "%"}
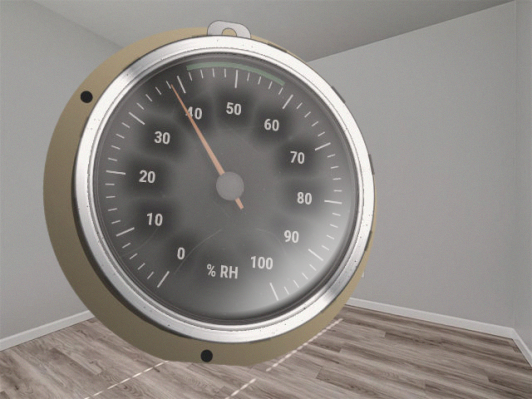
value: {"value": 38, "unit": "%"}
